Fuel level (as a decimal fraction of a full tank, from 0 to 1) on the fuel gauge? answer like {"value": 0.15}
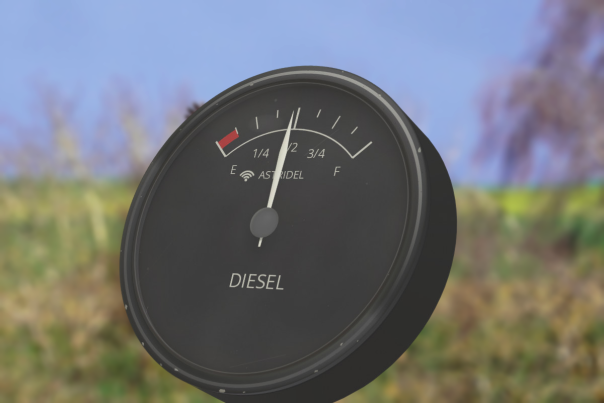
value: {"value": 0.5}
